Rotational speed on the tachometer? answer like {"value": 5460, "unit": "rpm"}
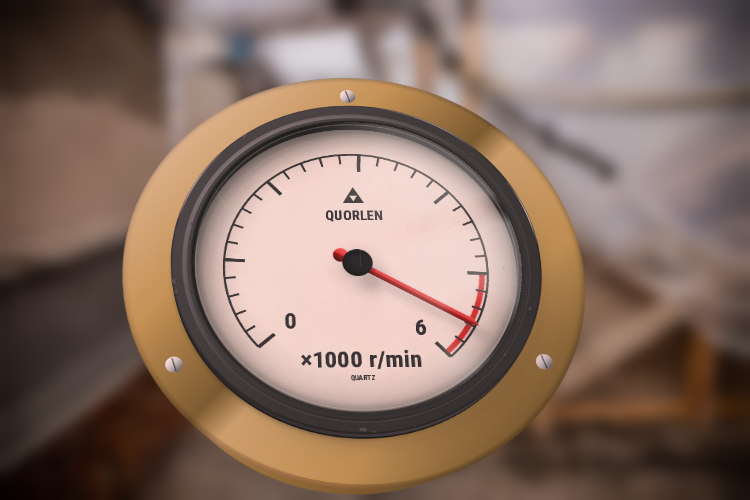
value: {"value": 5600, "unit": "rpm"}
